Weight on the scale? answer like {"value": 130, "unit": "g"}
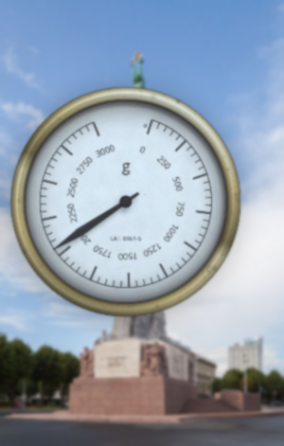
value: {"value": 2050, "unit": "g"}
